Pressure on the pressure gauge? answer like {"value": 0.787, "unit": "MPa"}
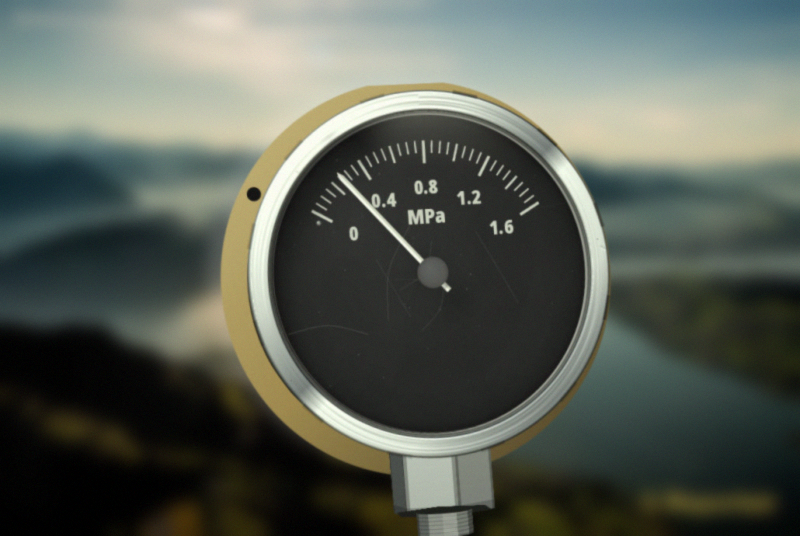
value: {"value": 0.25, "unit": "MPa"}
